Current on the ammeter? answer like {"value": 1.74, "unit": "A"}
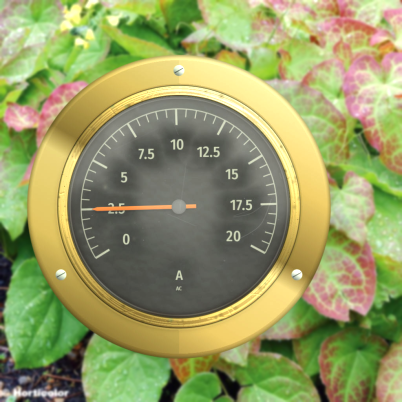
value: {"value": 2.5, "unit": "A"}
